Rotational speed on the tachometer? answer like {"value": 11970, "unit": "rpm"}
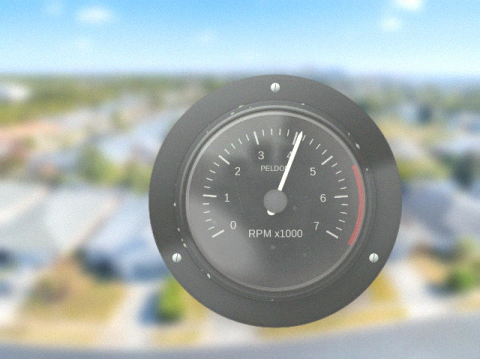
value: {"value": 4100, "unit": "rpm"}
